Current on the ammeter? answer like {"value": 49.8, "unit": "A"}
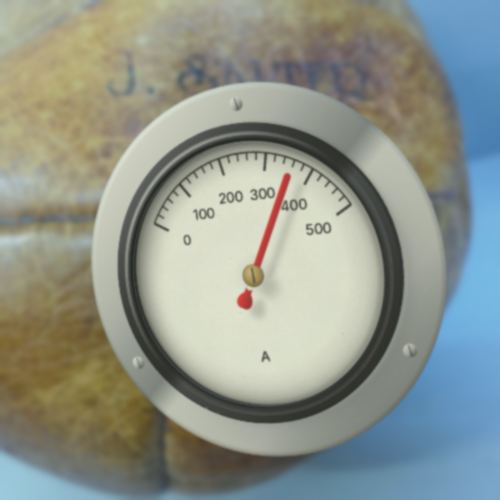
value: {"value": 360, "unit": "A"}
